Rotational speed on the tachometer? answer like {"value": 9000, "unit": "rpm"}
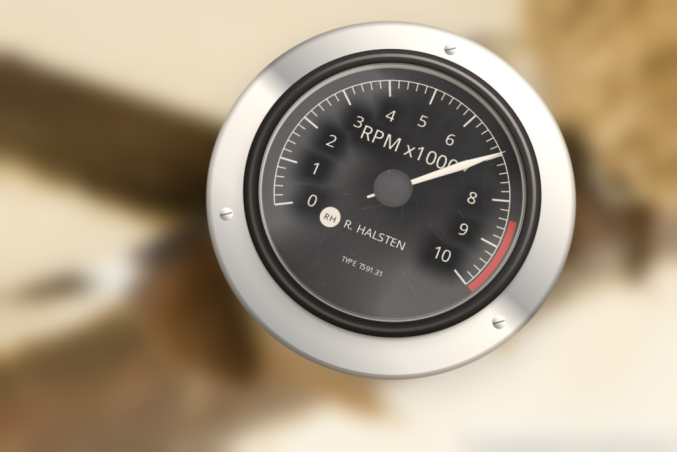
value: {"value": 7000, "unit": "rpm"}
